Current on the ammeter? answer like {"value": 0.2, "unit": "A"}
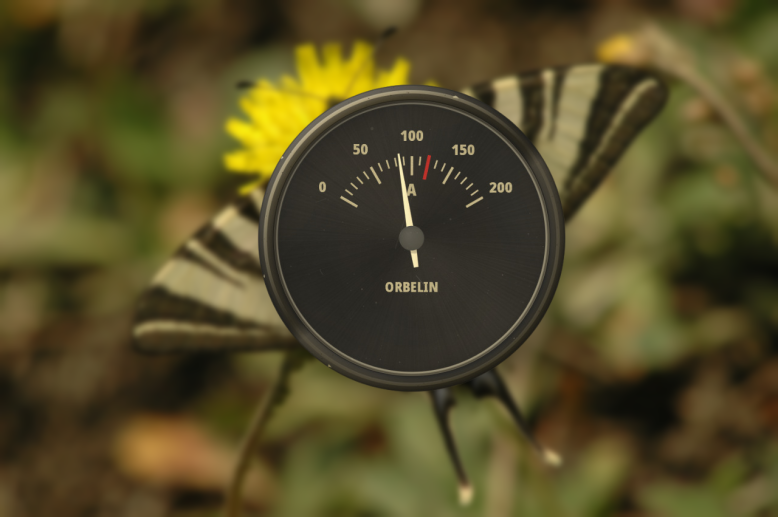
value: {"value": 85, "unit": "A"}
